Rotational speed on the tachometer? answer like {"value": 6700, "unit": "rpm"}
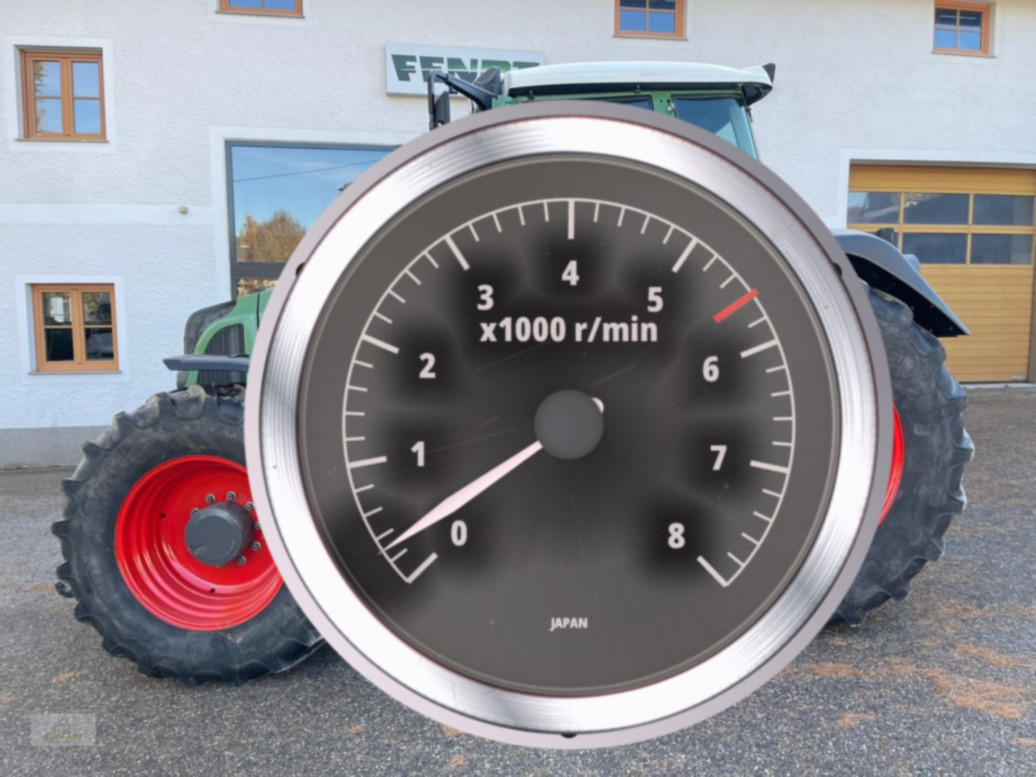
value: {"value": 300, "unit": "rpm"}
